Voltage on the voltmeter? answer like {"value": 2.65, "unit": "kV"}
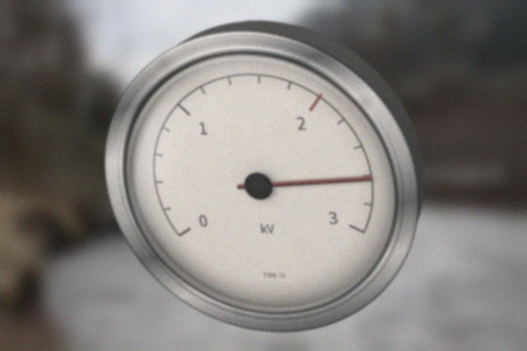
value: {"value": 2.6, "unit": "kV"}
